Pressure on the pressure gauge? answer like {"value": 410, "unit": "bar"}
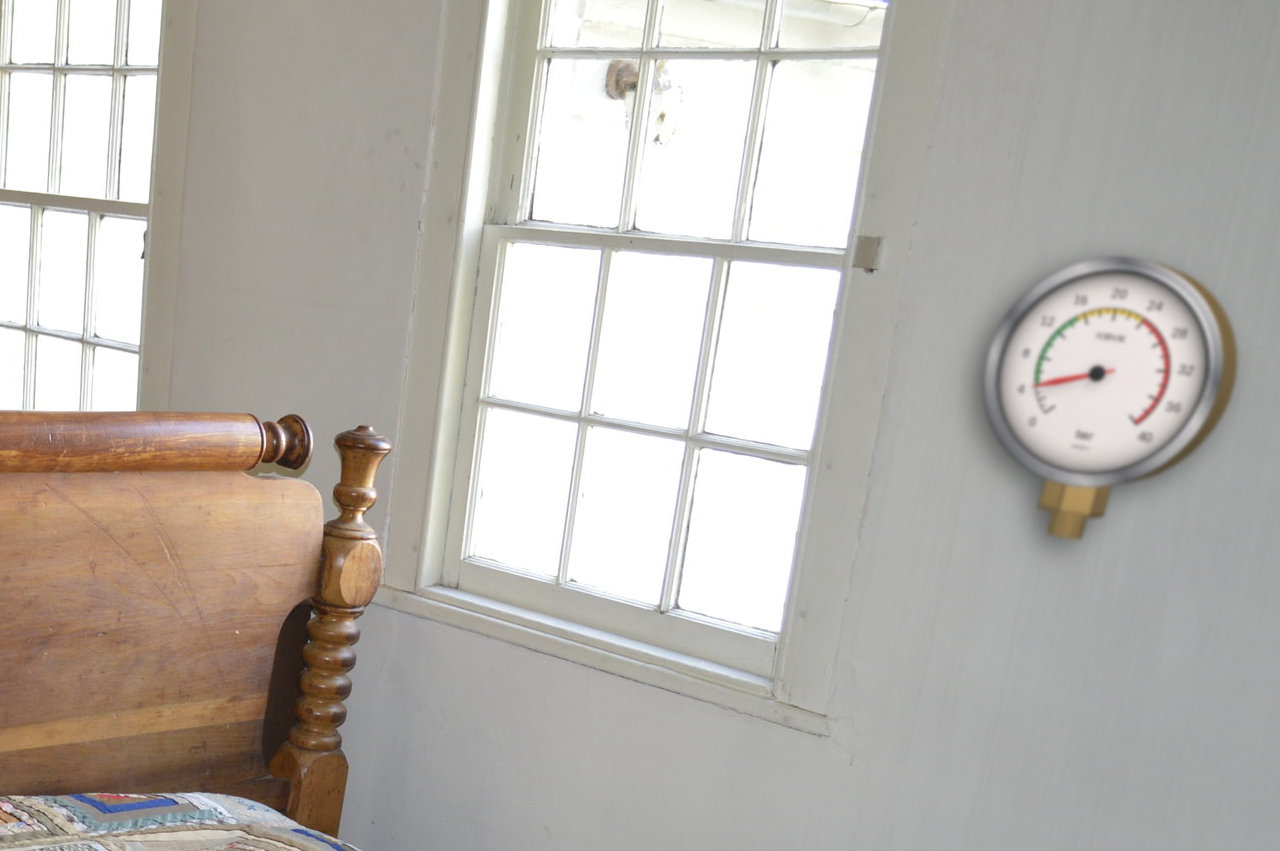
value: {"value": 4, "unit": "bar"}
